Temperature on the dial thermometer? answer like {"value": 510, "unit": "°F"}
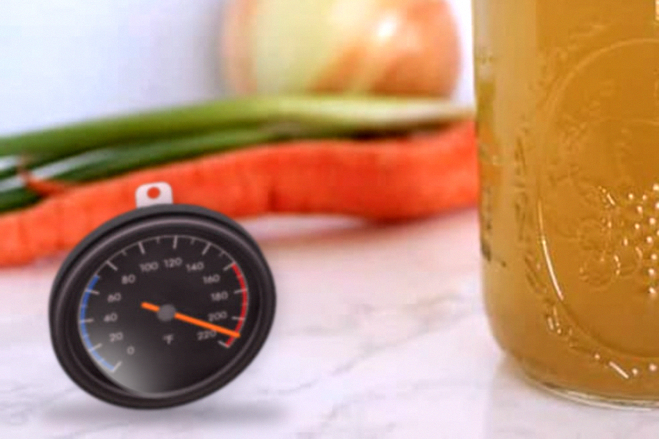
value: {"value": 210, "unit": "°F"}
